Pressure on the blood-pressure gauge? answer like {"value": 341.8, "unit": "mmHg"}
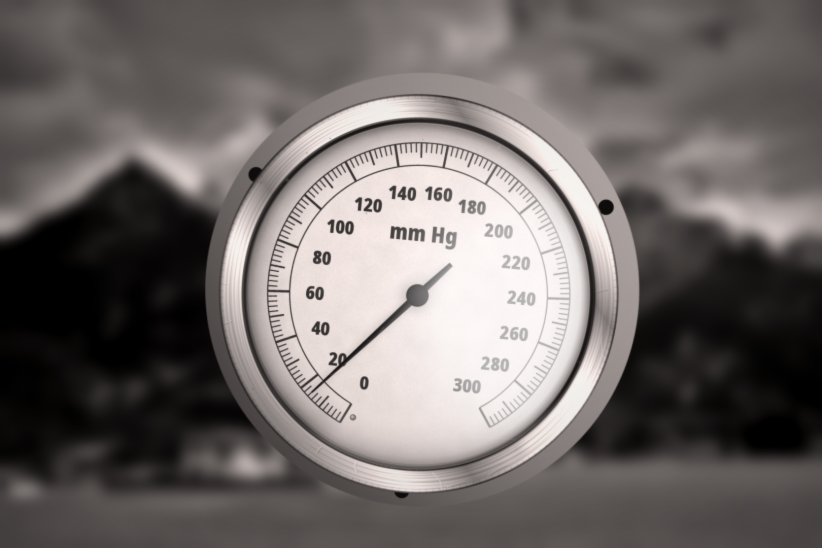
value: {"value": 16, "unit": "mmHg"}
